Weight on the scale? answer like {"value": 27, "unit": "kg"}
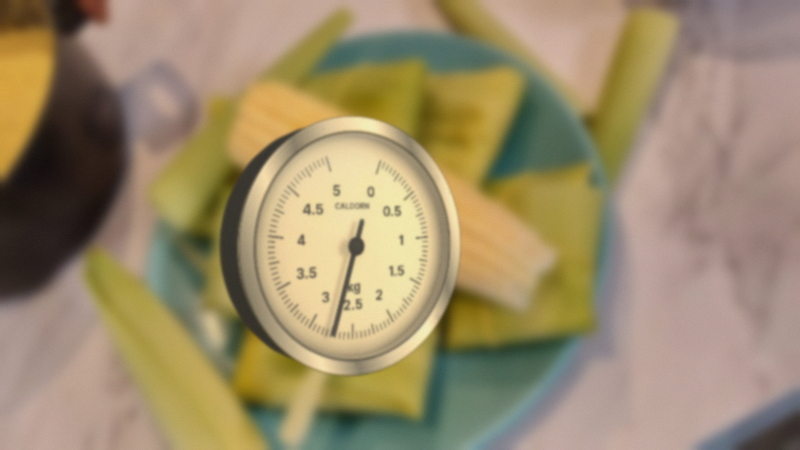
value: {"value": 2.75, "unit": "kg"}
